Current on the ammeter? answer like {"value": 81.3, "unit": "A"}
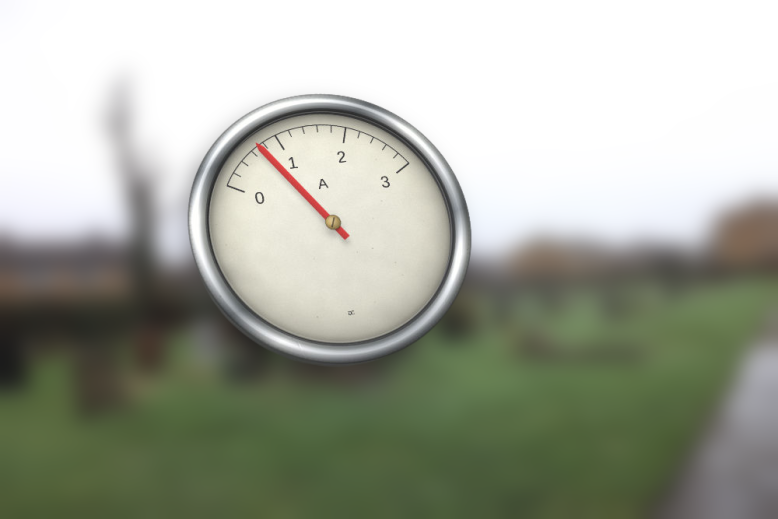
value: {"value": 0.7, "unit": "A"}
